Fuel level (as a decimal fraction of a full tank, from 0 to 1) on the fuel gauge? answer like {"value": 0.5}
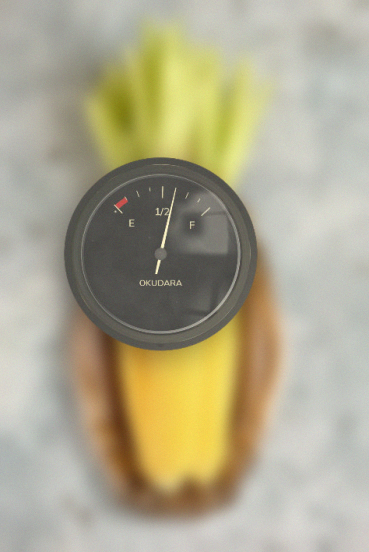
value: {"value": 0.625}
